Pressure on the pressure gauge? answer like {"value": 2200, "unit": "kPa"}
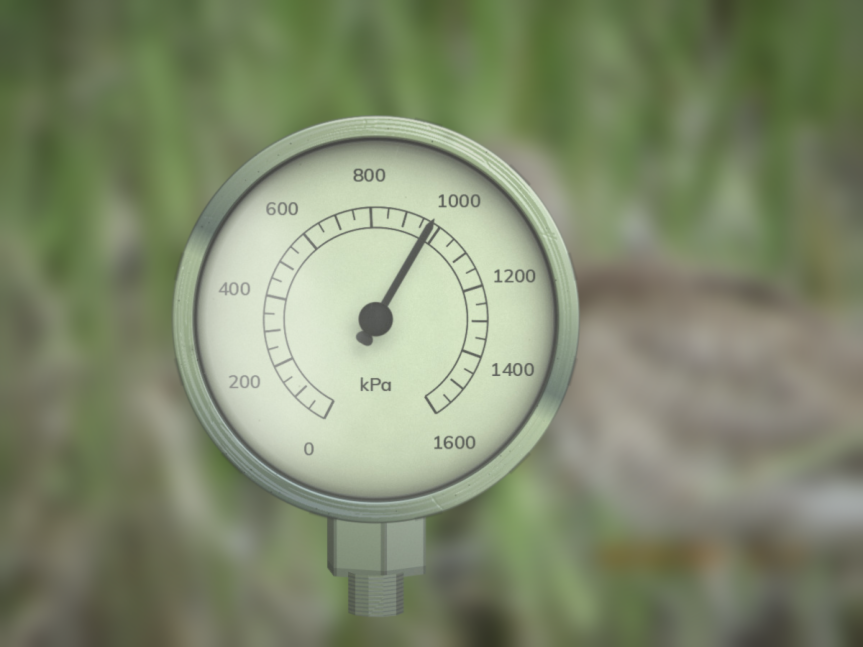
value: {"value": 975, "unit": "kPa"}
